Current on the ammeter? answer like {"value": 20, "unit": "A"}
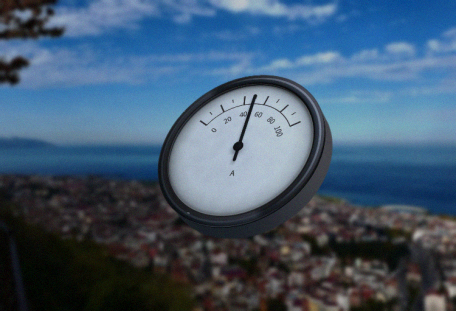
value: {"value": 50, "unit": "A"}
